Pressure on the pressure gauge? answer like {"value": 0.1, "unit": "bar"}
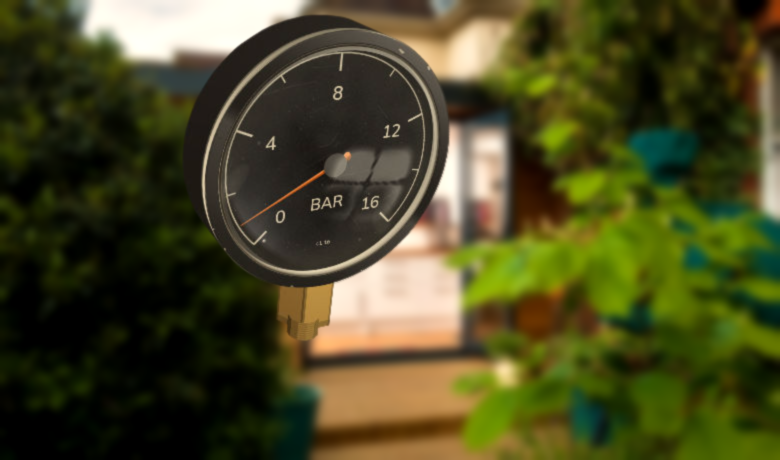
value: {"value": 1, "unit": "bar"}
